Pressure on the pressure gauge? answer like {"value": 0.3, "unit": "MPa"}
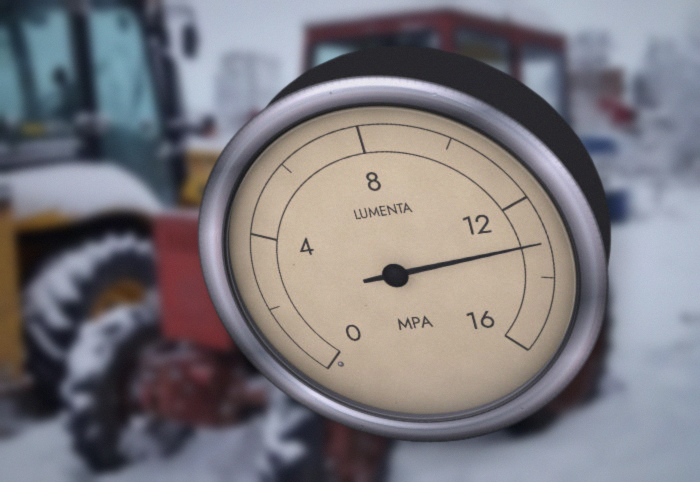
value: {"value": 13, "unit": "MPa"}
